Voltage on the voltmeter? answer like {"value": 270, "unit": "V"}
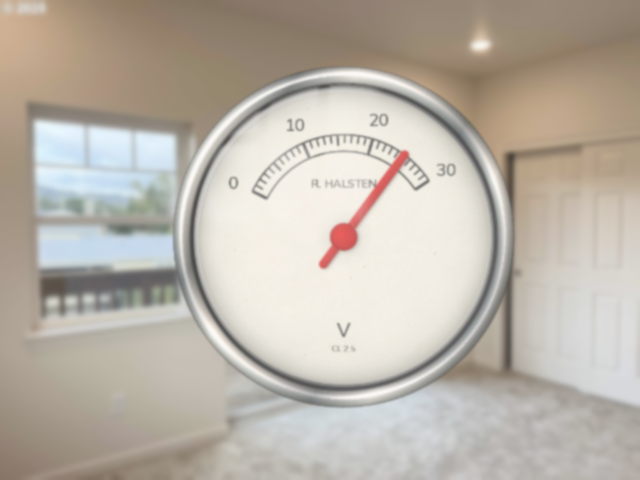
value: {"value": 25, "unit": "V"}
